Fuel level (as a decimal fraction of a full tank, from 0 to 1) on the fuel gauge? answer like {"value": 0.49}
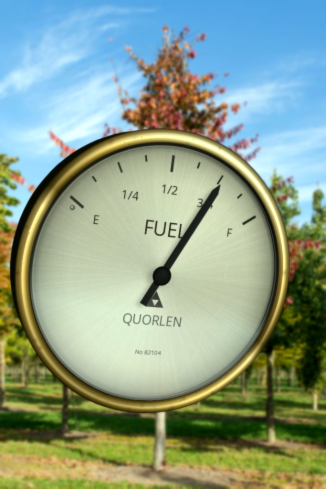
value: {"value": 0.75}
